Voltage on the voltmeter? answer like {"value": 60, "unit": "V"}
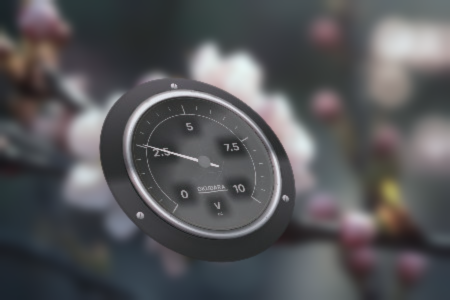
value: {"value": 2.5, "unit": "V"}
